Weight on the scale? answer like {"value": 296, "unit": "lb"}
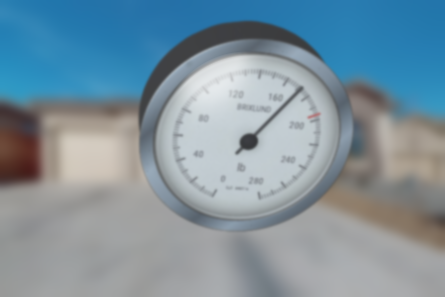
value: {"value": 170, "unit": "lb"}
